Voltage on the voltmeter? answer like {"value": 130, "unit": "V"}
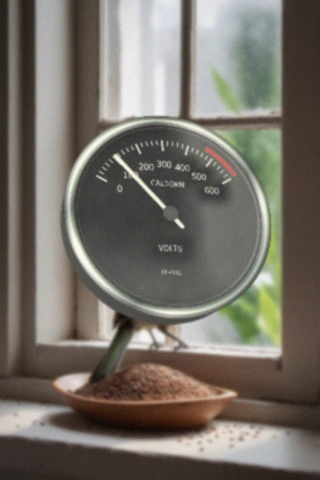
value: {"value": 100, "unit": "V"}
